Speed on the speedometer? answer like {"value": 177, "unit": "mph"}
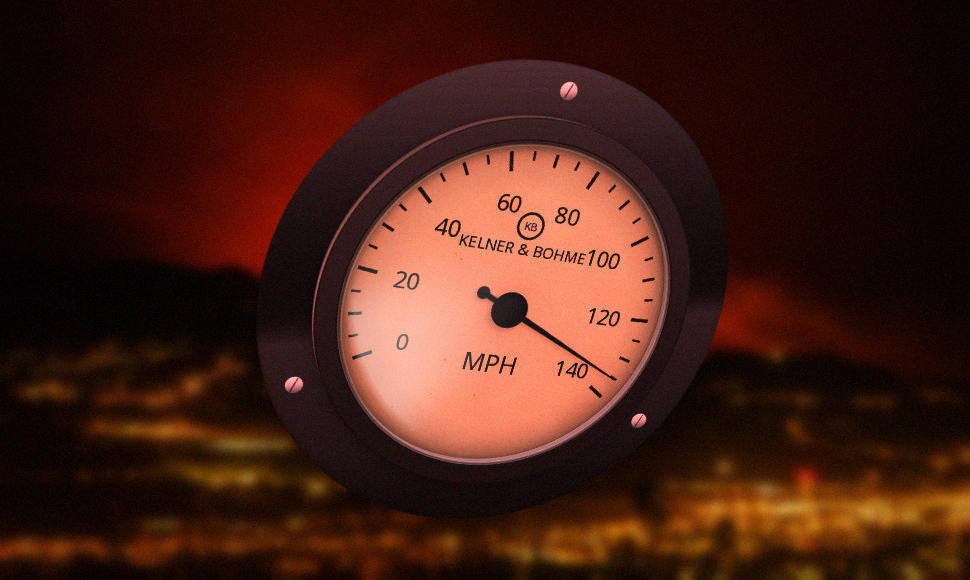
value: {"value": 135, "unit": "mph"}
